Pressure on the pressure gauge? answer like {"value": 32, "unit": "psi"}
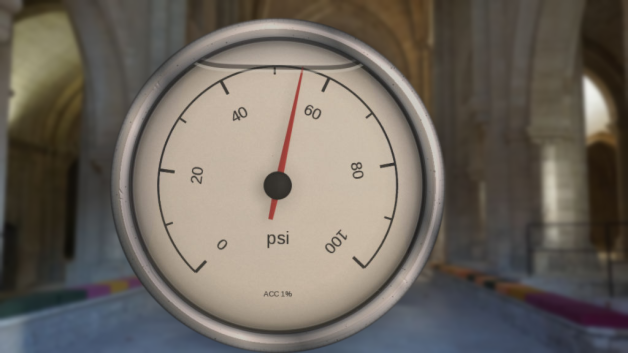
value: {"value": 55, "unit": "psi"}
